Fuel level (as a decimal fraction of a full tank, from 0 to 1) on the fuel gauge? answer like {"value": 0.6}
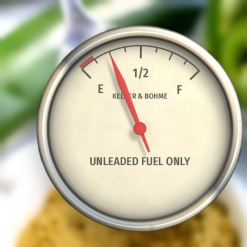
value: {"value": 0.25}
